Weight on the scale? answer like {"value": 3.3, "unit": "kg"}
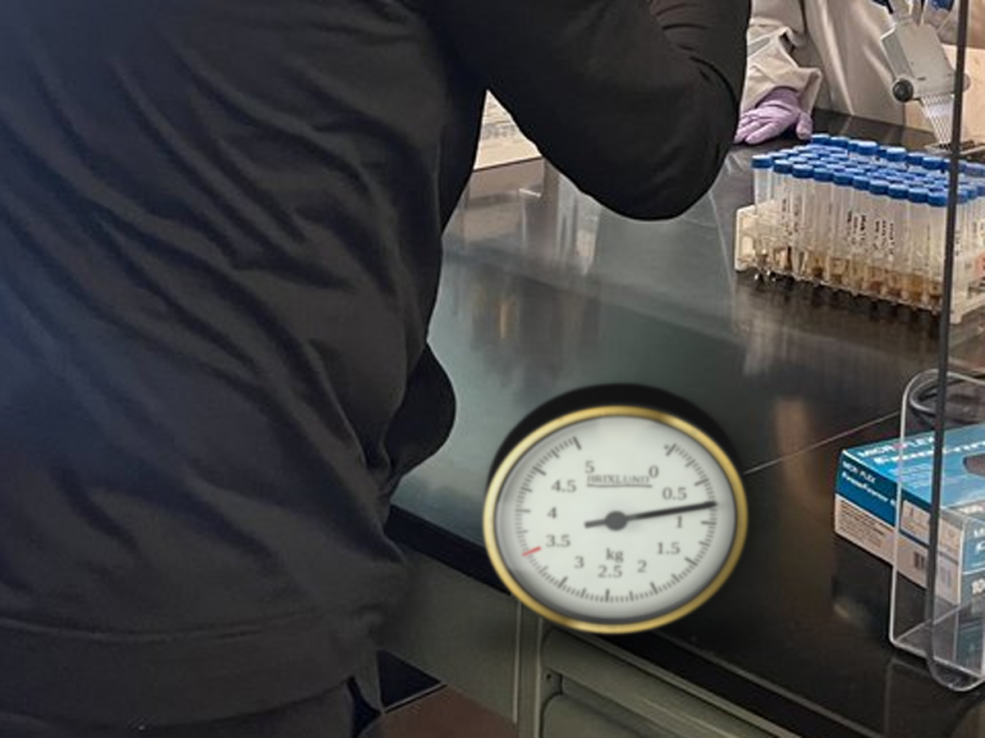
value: {"value": 0.75, "unit": "kg"}
